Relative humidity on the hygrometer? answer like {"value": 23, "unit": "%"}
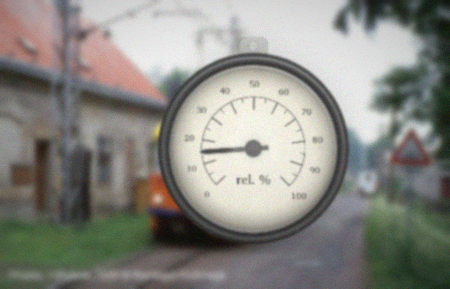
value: {"value": 15, "unit": "%"}
